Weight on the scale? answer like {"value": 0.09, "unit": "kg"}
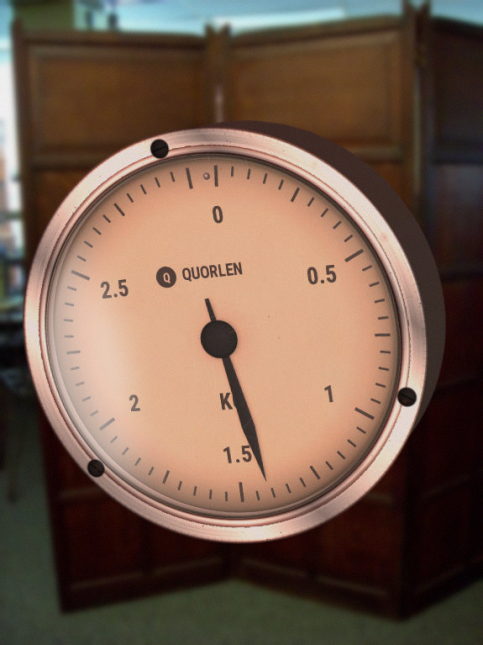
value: {"value": 1.4, "unit": "kg"}
